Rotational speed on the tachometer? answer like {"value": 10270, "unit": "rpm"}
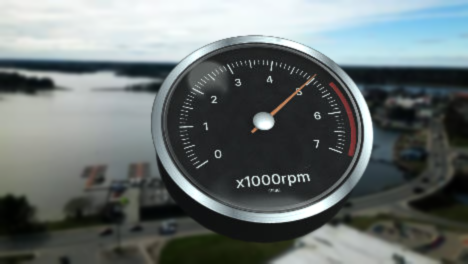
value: {"value": 5000, "unit": "rpm"}
